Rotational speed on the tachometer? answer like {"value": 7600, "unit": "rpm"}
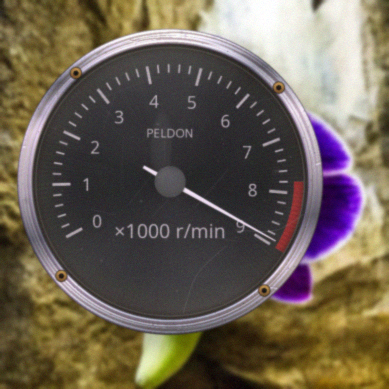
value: {"value": 8900, "unit": "rpm"}
